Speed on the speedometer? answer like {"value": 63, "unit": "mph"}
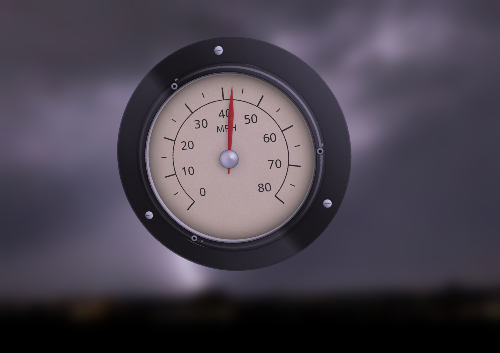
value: {"value": 42.5, "unit": "mph"}
